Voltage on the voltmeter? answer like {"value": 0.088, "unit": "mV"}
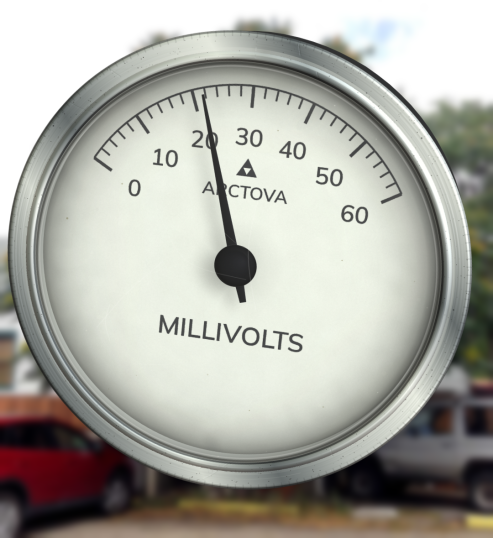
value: {"value": 22, "unit": "mV"}
